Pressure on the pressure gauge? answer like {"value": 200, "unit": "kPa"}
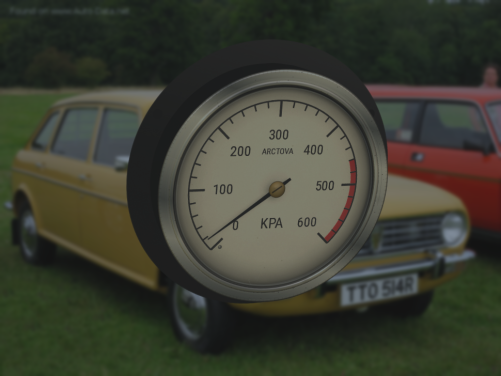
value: {"value": 20, "unit": "kPa"}
